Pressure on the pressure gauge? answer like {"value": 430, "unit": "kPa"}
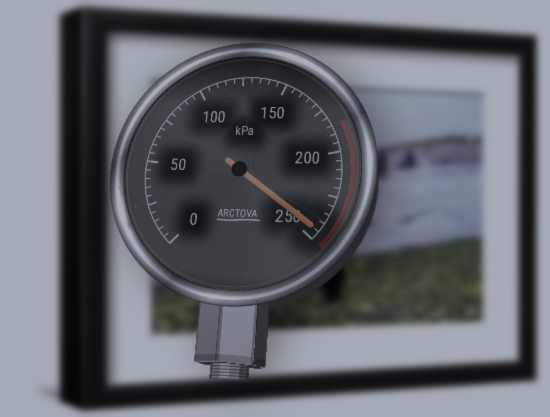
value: {"value": 245, "unit": "kPa"}
